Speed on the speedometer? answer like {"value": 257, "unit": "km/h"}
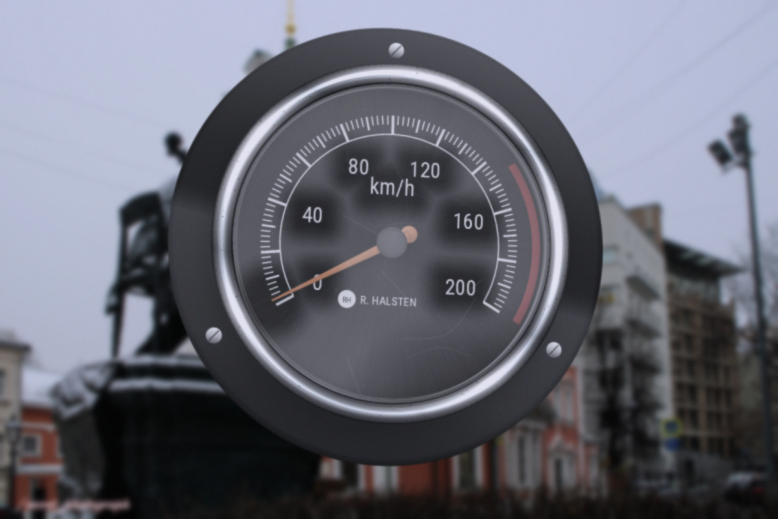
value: {"value": 2, "unit": "km/h"}
